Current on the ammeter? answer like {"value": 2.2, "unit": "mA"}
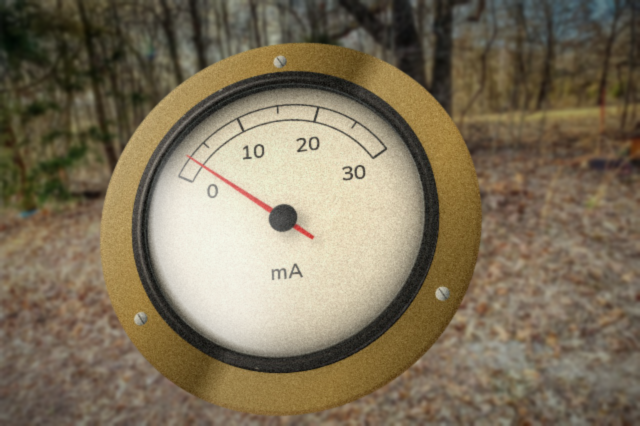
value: {"value": 2.5, "unit": "mA"}
